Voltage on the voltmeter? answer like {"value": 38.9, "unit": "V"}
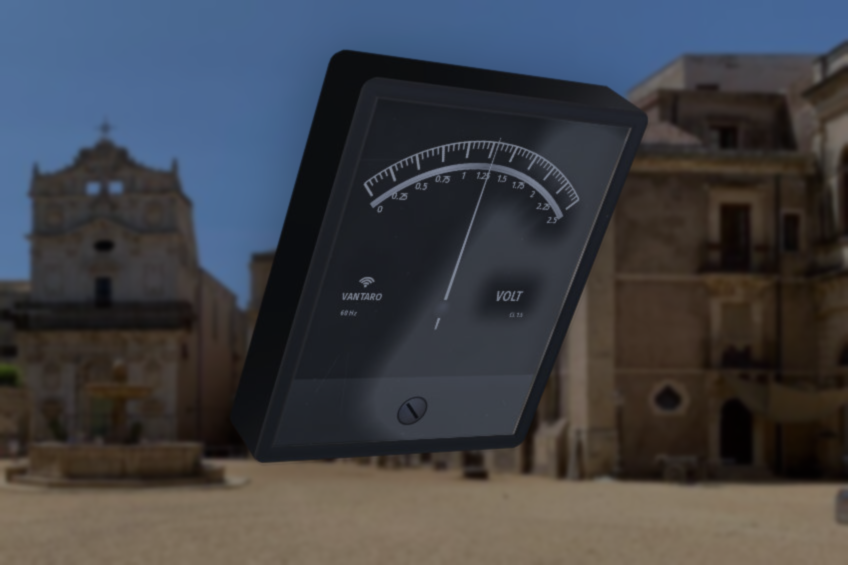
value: {"value": 1.25, "unit": "V"}
